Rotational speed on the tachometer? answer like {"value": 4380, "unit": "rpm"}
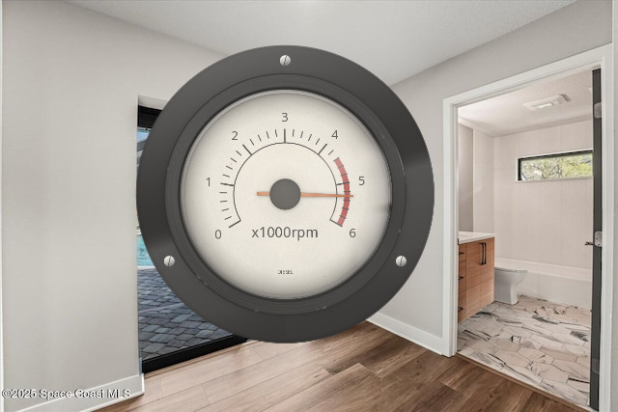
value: {"value": 5300, "unit": "rpm"}
